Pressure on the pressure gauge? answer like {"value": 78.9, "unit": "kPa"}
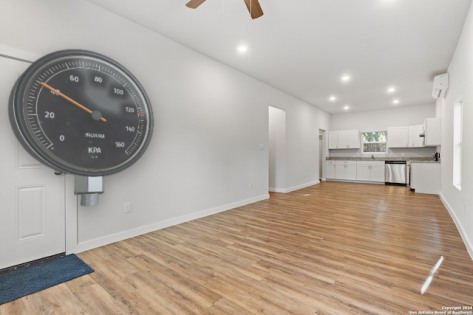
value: {"value": 40, "unit": "kPa"}
